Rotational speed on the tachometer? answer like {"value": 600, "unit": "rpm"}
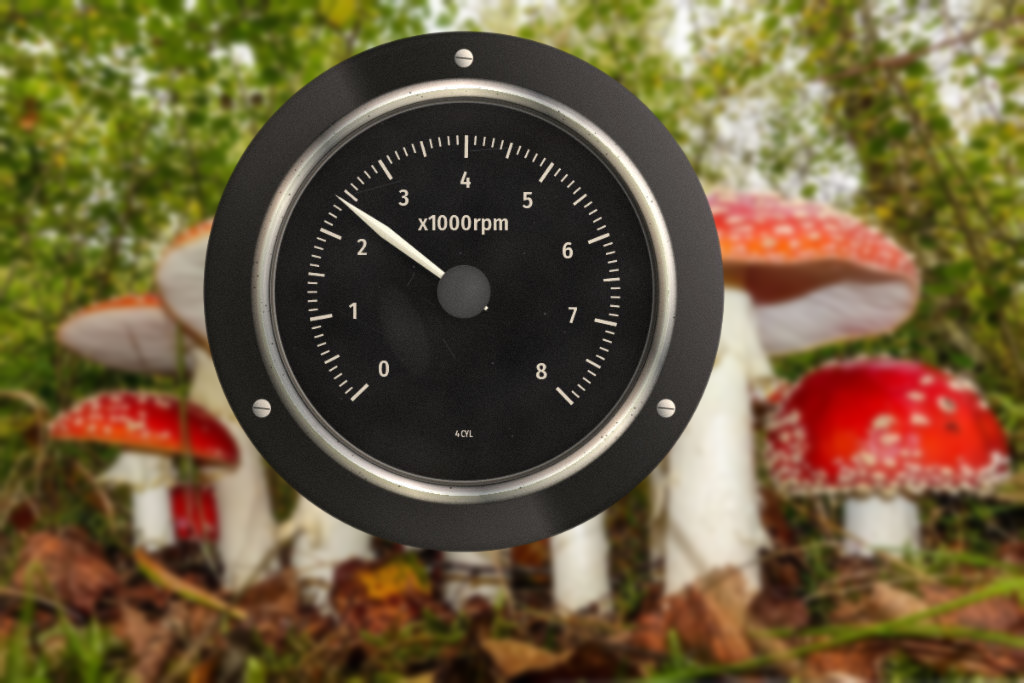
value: {"value": 2400, "unit": "rpm"}
